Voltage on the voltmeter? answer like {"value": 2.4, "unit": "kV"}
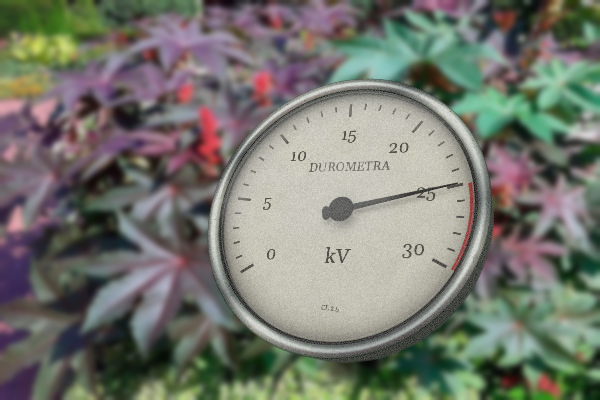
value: {"value": 25, "unit": "kV"}
